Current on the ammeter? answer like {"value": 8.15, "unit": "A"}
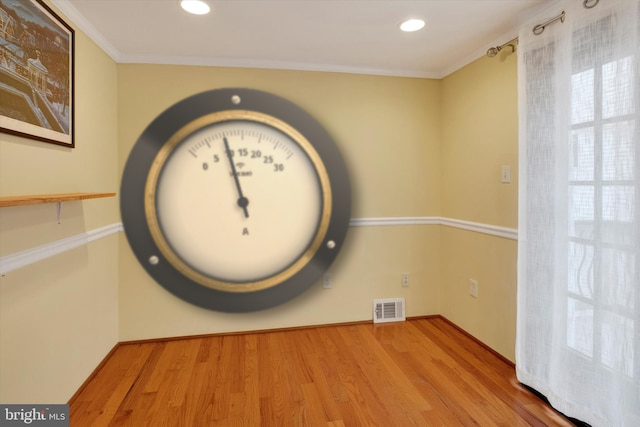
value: {"value": 10, "unit": "A"}
